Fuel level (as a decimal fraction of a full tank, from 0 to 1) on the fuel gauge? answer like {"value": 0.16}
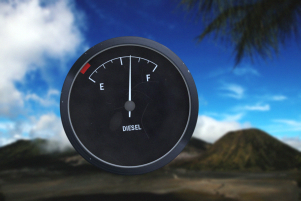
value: {"value": 0.625}
